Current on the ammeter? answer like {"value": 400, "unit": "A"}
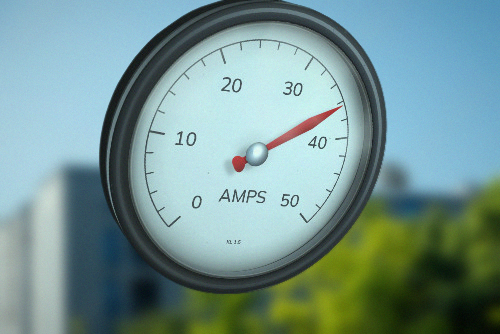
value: {"value": 36, "unit": "A"}
